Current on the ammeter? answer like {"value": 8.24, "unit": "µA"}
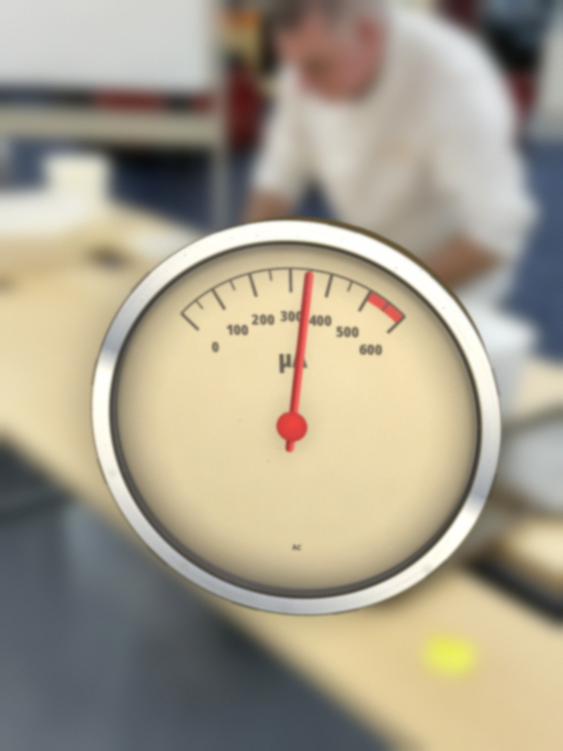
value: {"value": 350, "unit": "µA"}
